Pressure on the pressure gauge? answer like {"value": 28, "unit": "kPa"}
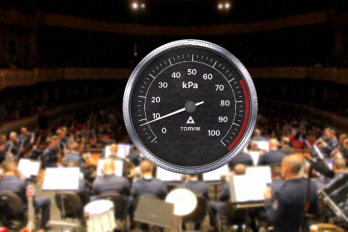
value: {"value": 8, "unit": "kPa"}
